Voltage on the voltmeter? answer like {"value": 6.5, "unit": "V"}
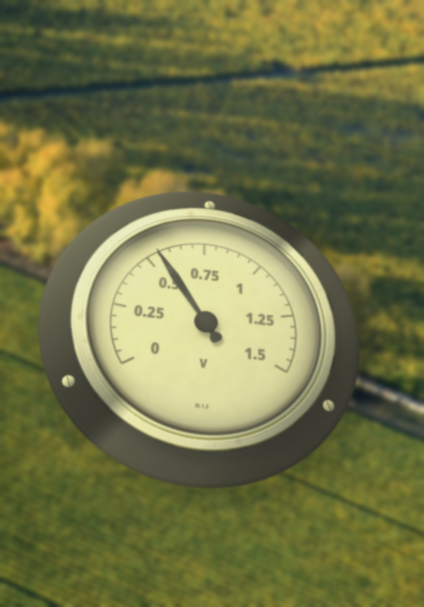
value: {"value": 0.55, "unit": "V"}
